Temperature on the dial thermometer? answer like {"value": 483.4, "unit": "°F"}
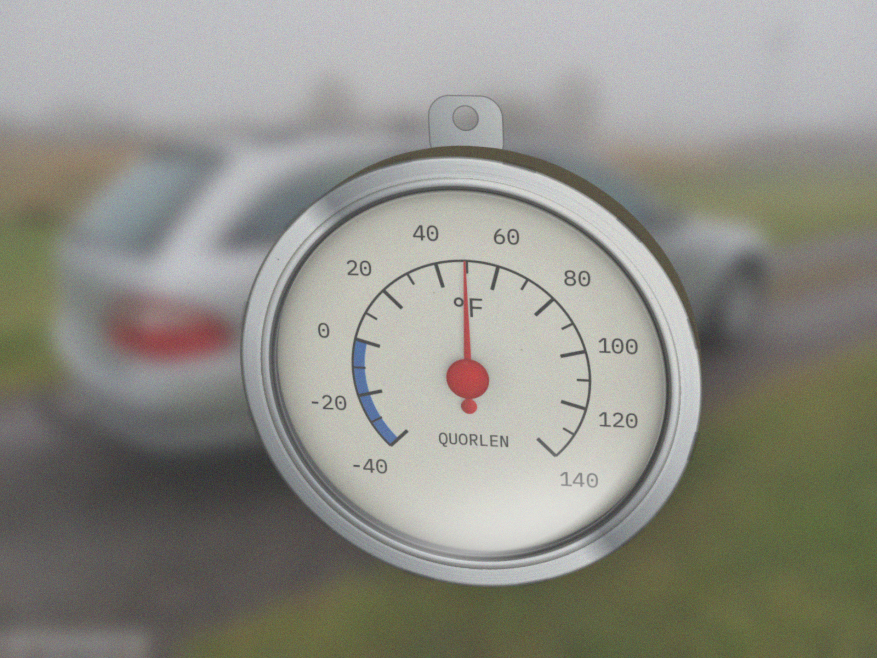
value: {"value": 50, "unit": "°F"}
